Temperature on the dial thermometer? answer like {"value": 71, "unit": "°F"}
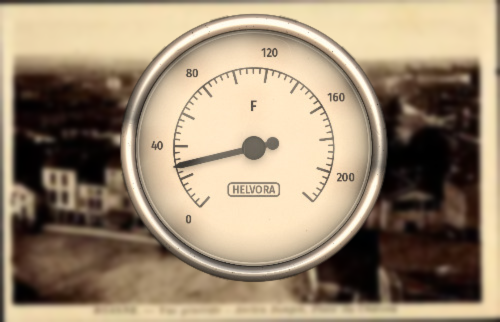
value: {"value": 28, "unit": "°F"}
